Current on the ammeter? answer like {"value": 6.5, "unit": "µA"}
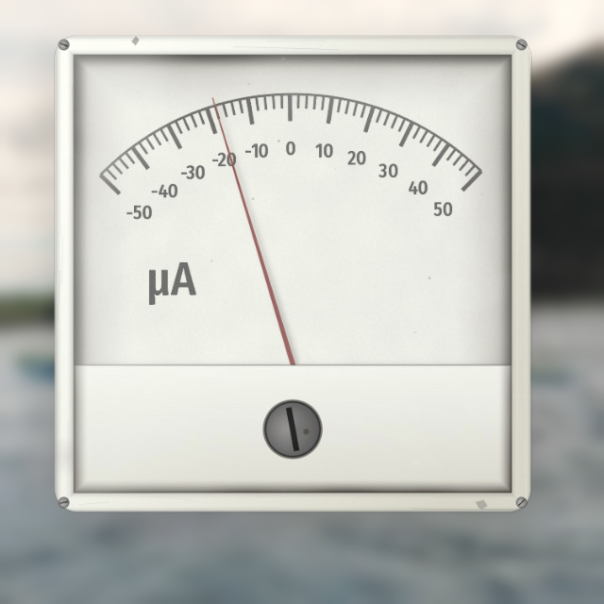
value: {"value": -18, "unit": "µA"}
